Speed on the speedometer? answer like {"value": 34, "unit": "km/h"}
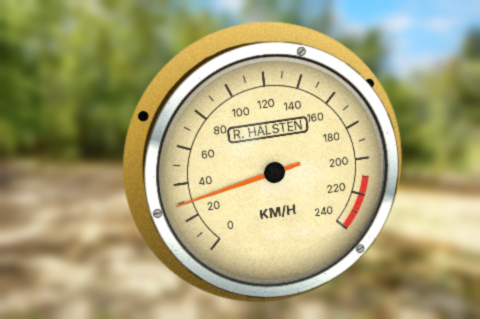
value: {"value": 30, "unit": "km/h"}
